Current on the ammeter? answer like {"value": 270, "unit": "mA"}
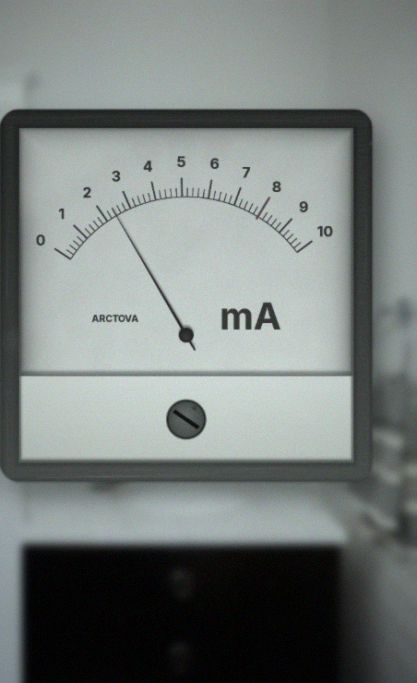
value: {"value": 2.4, "unit": "mA"}
